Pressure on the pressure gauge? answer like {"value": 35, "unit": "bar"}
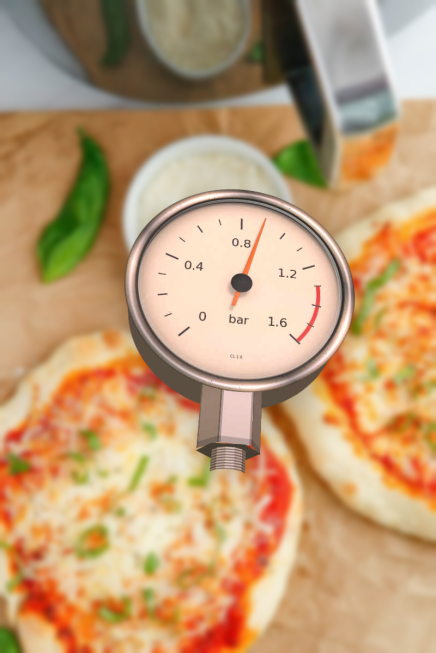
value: {"value": 0.9, "unit": "bar"}
